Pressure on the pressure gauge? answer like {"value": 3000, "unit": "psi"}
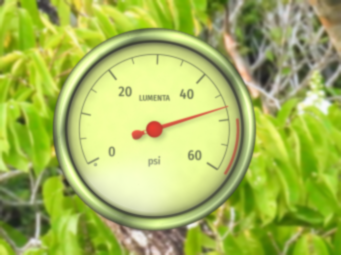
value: {"value": 47.5, "unit": "psi"}
